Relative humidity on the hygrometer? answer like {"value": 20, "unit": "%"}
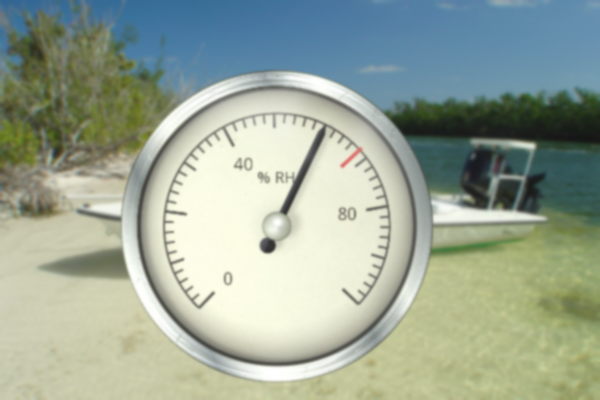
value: {"value": 60, "unit": "%"}
